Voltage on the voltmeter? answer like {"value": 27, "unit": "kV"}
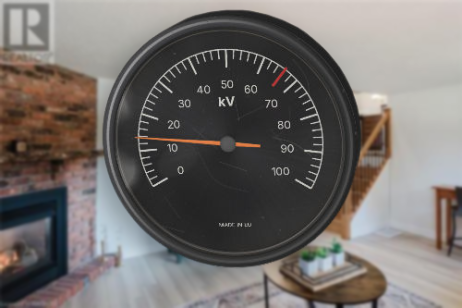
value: {"value": 14, "unit": "kV"}
